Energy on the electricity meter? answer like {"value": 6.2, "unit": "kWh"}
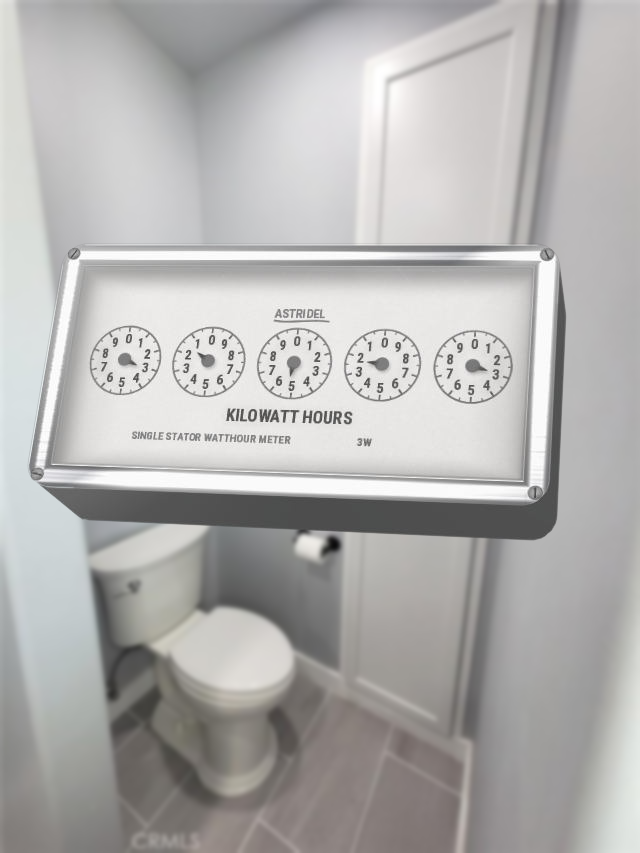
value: {"value": 31523, "unit": "kWh"}
